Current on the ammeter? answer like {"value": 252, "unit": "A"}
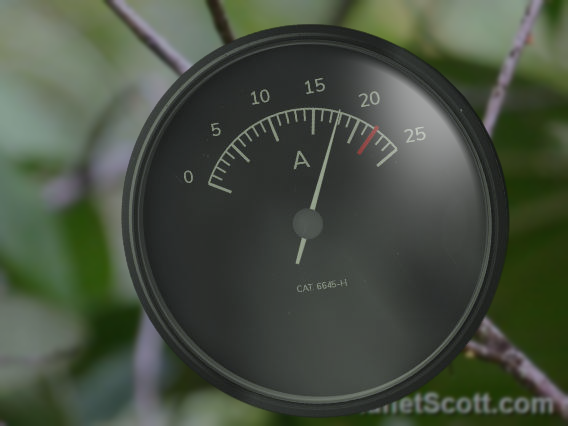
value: {"value": 18, "unit": "A"}
